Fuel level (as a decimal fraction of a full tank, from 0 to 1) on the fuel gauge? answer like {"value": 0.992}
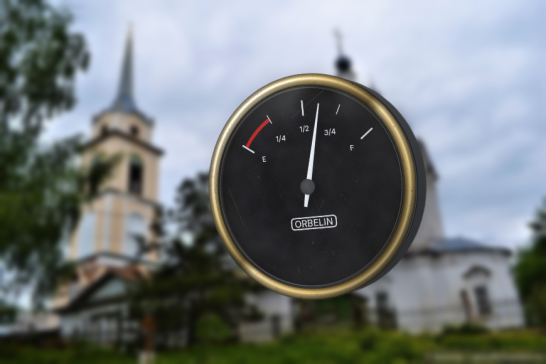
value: {"value": 0.625}
